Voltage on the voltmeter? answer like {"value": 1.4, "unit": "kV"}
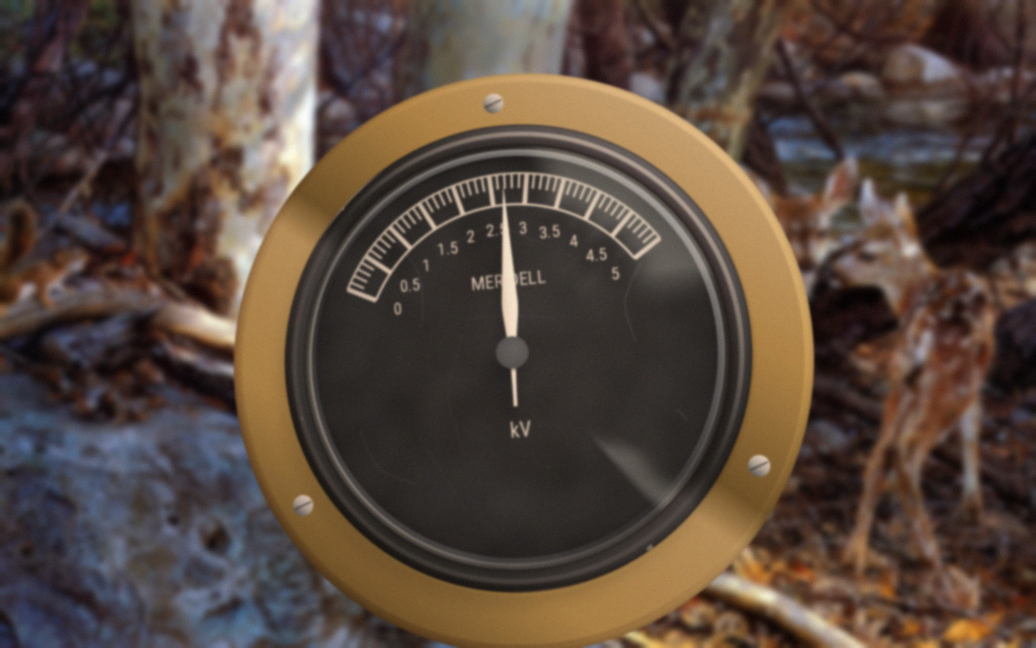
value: {"value": 2.7, "unit": "kV"}
